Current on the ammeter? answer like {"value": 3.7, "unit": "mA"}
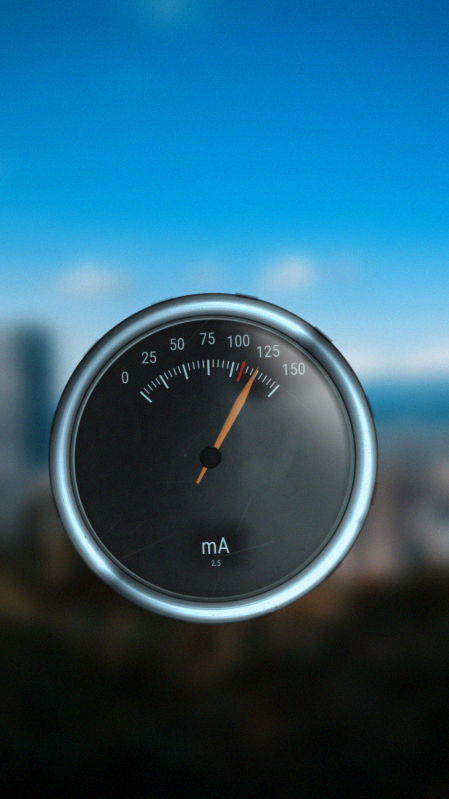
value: {"value": 125, "unit": "mA"}
